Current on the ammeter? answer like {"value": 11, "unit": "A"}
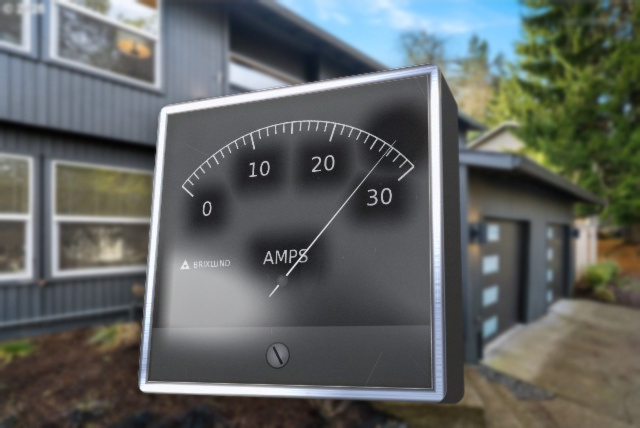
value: {"value": 27, "unit": "A"}
